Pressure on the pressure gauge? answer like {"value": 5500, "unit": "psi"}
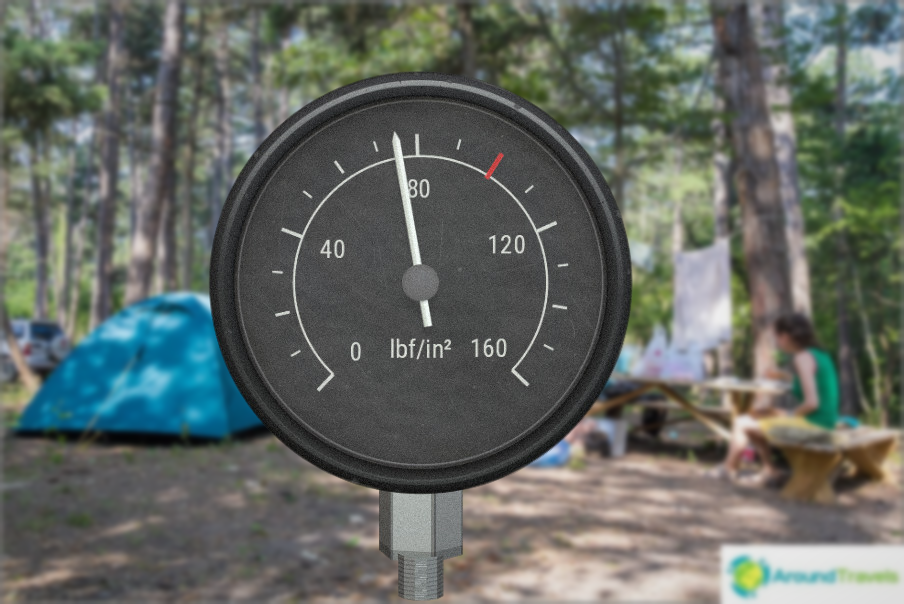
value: {"value": 75, "unit": "psi"}
